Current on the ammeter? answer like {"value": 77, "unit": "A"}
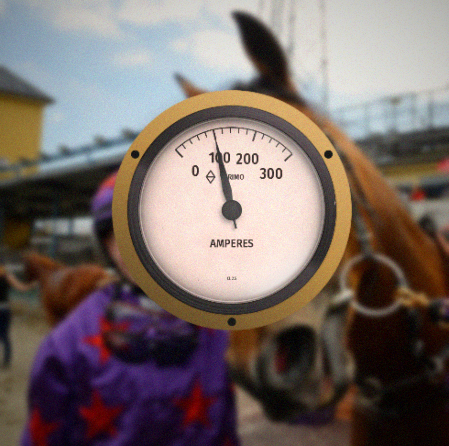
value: {"value": 100, "unit": "A"}
